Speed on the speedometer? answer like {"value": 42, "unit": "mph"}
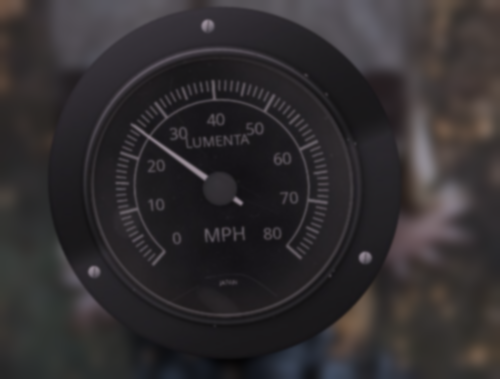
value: {"value": 25, "unit": "mph"}
